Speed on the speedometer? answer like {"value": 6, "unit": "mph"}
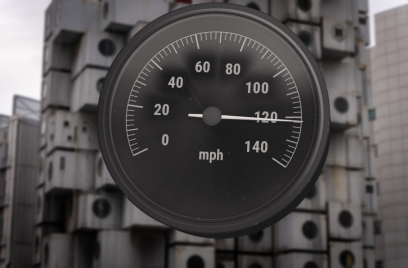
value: {"value": 122, "unit": "mph"}
